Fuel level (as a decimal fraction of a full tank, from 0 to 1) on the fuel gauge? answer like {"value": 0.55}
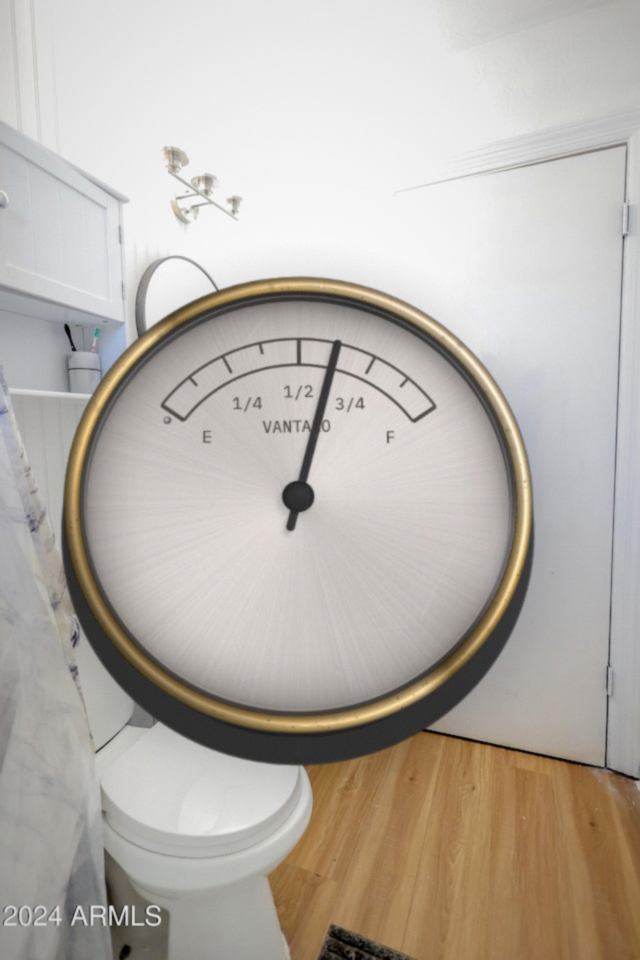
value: {"value": 0.625}
